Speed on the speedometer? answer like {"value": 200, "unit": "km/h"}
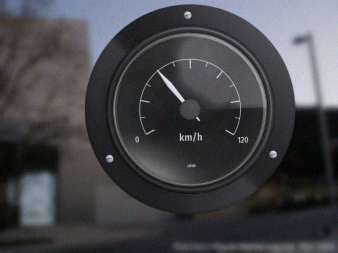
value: {"value": 40, "unit": "km/h"}
